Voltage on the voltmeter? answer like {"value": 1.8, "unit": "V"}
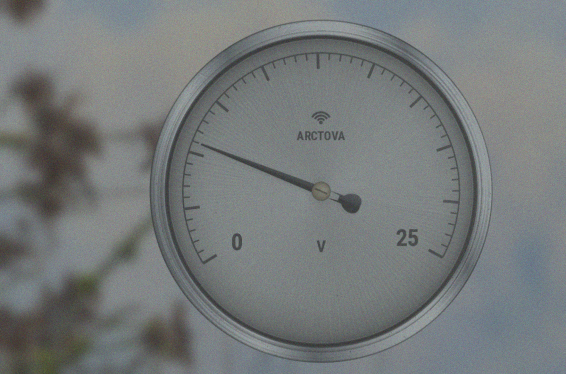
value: {"value": 5.5, "unit": "V"}
